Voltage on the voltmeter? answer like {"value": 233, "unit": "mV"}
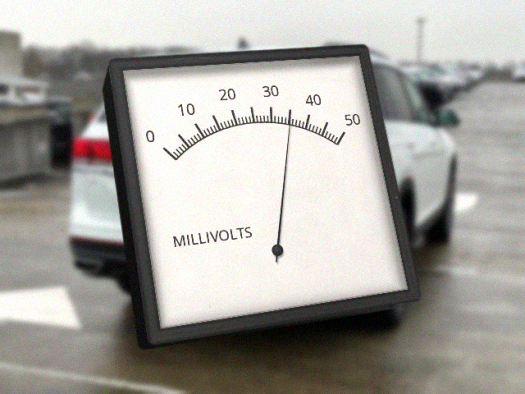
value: {"value": 35, "unit": "mV"}
